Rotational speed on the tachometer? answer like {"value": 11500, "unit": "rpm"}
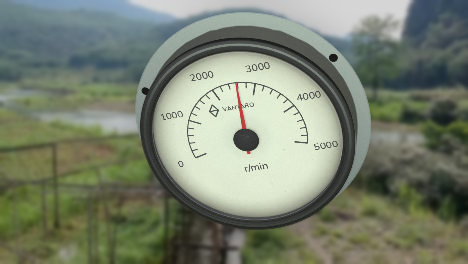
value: {"value": 2600, "unit": "rpm"}
